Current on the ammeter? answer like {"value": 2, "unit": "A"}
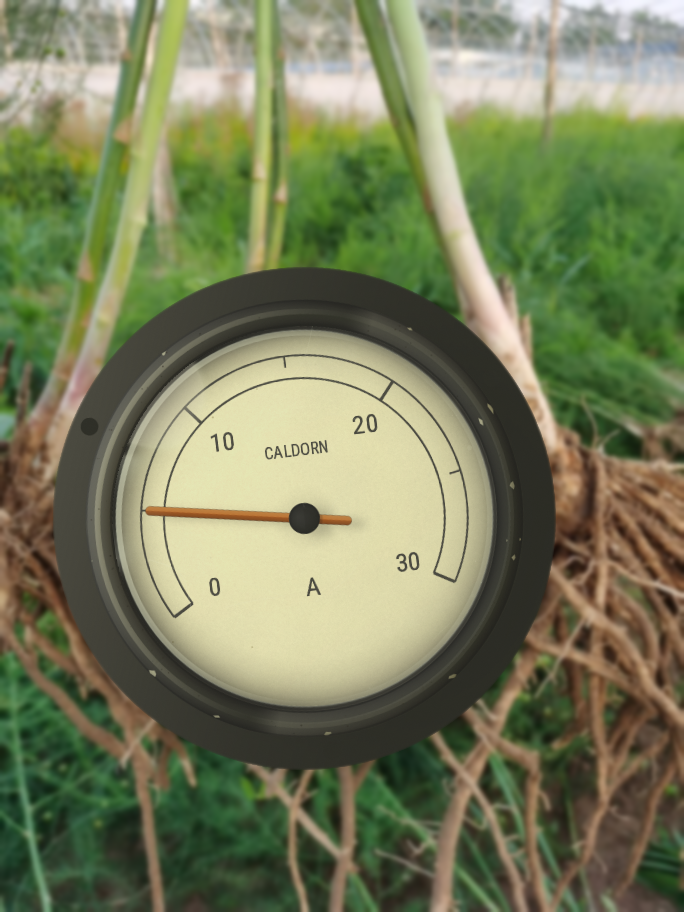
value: {"value": 5, "unit": "A"}
